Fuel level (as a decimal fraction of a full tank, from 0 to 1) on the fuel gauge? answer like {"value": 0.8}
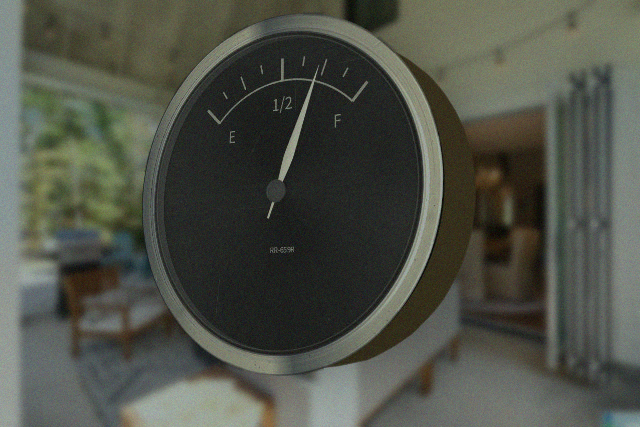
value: {"value": 0.75}
